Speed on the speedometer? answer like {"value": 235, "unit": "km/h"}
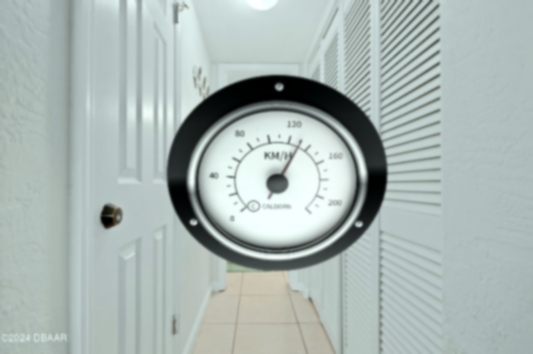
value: {"value": 130, "unit": "km/h"}
